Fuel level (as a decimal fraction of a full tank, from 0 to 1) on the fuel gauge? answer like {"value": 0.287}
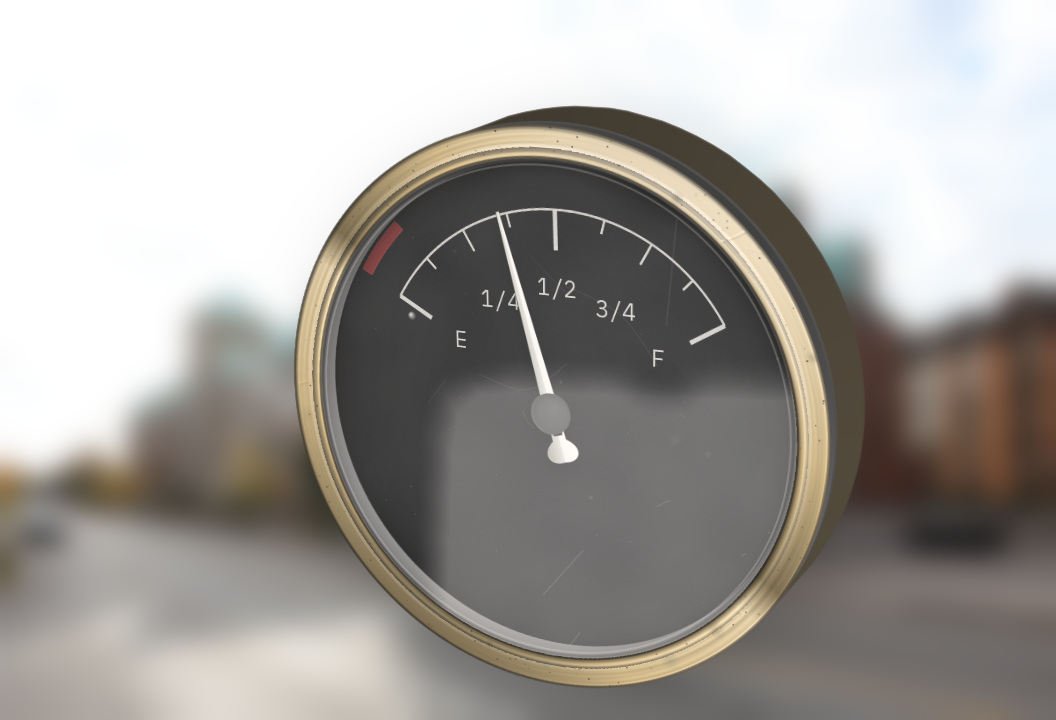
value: {"value": 0.375}
